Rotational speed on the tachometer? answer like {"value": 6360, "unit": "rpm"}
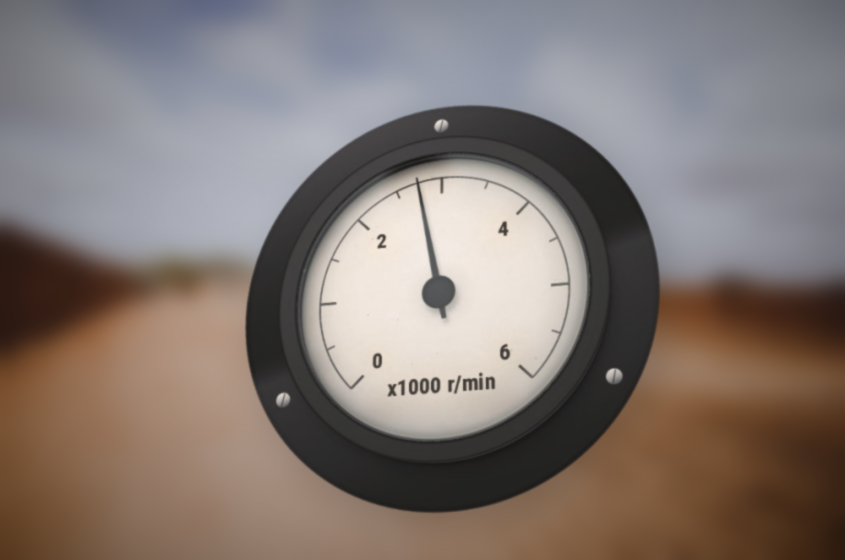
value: {"value": 2750, "unit": "rpm"}
